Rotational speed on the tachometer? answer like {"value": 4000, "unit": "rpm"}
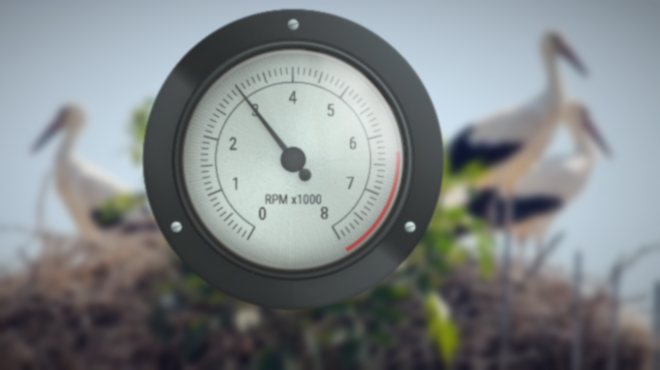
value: {"value": 3000, "unit": "rpm"}
